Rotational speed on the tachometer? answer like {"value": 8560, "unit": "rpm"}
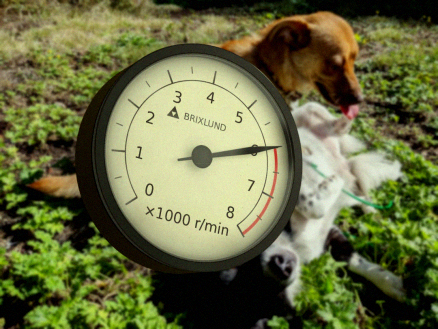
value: {"value": 6000, "unit": "rpm"}
